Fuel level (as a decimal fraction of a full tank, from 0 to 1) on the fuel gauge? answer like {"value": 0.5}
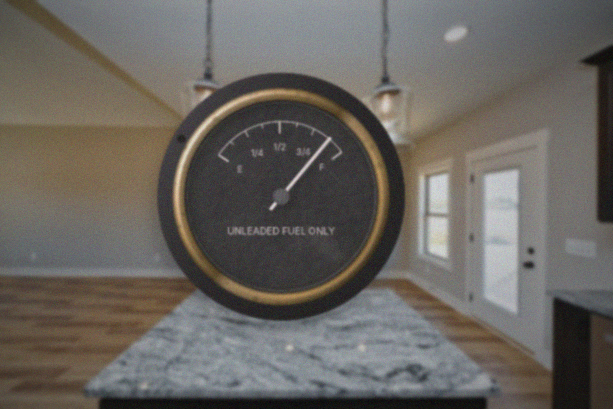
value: {"value": 0.875}
